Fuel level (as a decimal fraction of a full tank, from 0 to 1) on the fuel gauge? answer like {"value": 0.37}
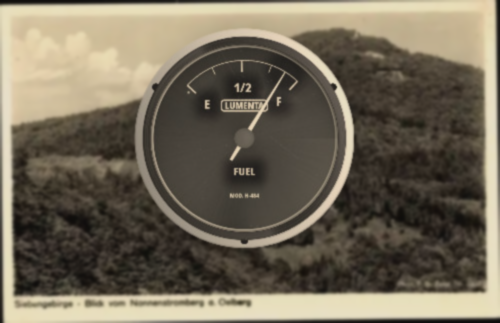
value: {"value": 0.875}
